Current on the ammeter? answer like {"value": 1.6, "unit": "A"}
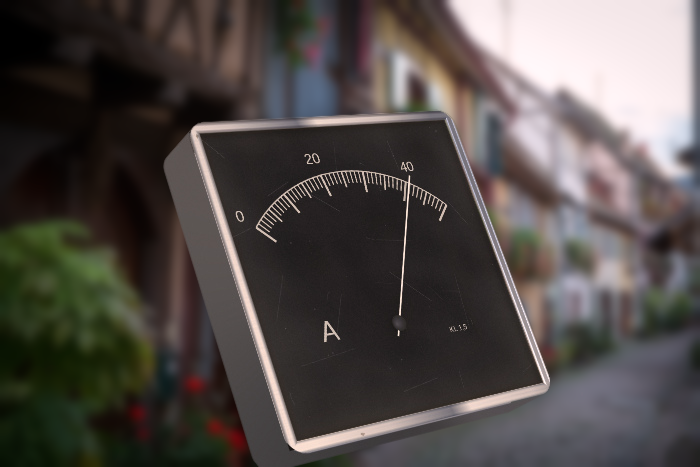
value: {"value": 40, "unit": "A"}
